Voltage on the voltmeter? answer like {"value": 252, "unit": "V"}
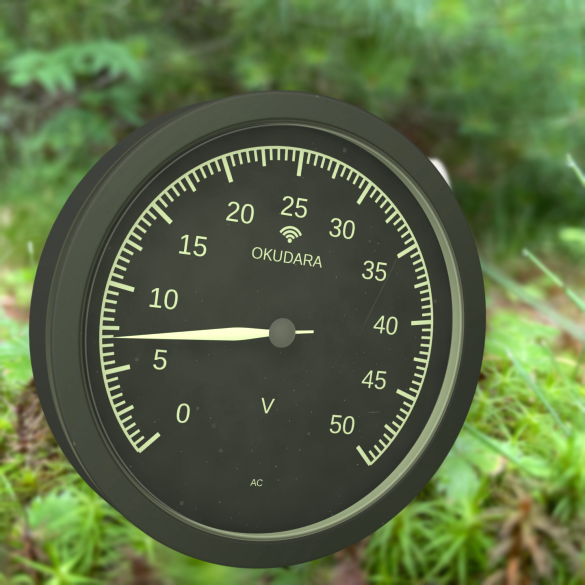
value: {"value": 7, "unit": "V"}
